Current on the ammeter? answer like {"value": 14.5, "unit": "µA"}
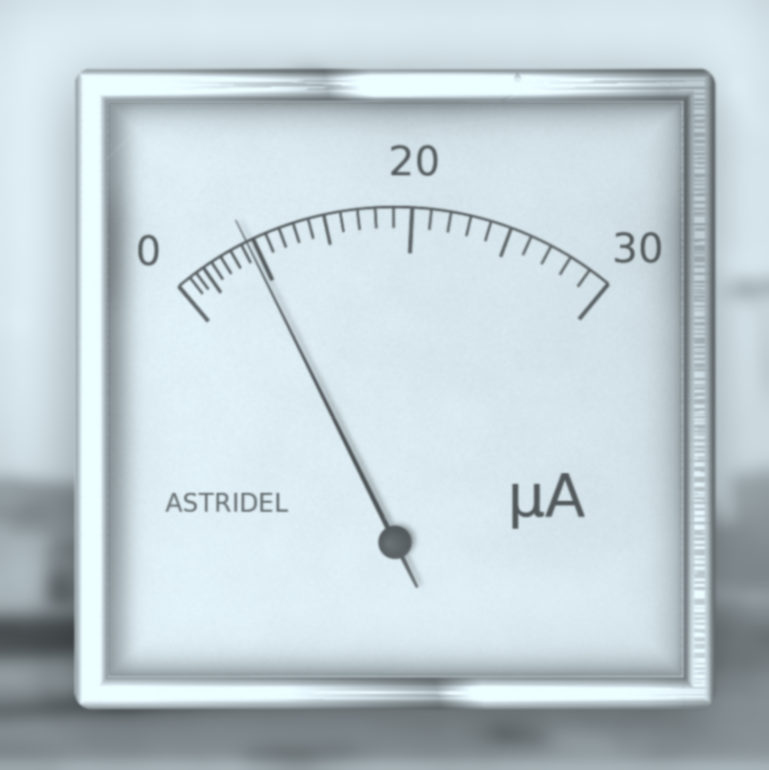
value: {"value": 9.5, "unit": "µA"}
